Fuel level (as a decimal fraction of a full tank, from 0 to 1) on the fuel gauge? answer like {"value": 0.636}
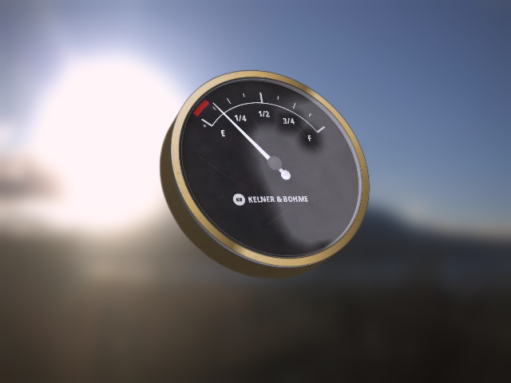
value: {"value": 0.125}
